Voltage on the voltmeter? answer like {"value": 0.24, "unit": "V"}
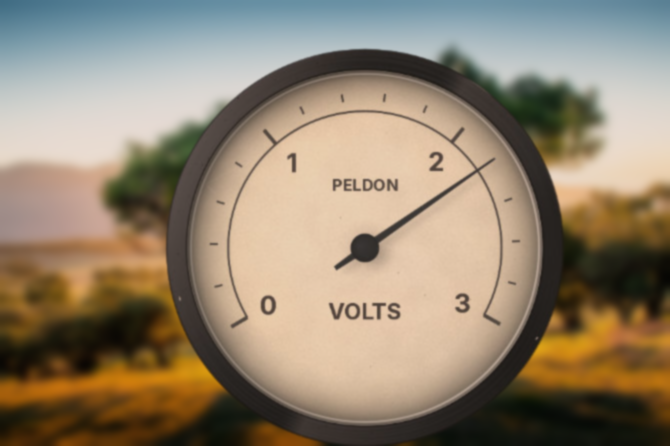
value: {"value": 2.2, "unit": "V"}
